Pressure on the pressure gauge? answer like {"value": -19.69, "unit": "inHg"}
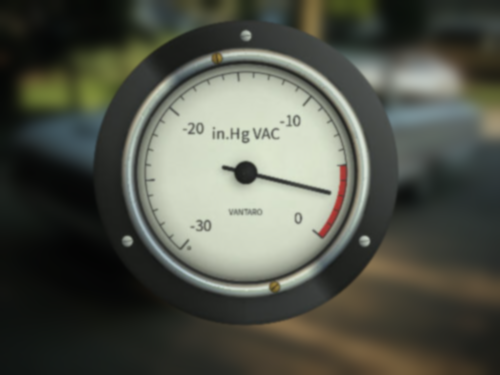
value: {"value": -3, "unit": "inHg"}
